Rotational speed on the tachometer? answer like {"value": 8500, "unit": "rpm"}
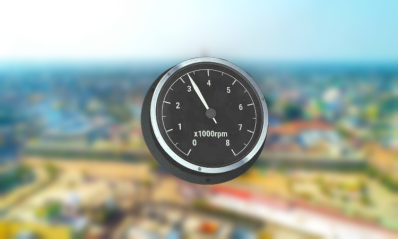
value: {"value": 3250, "unit": "rpm"}
